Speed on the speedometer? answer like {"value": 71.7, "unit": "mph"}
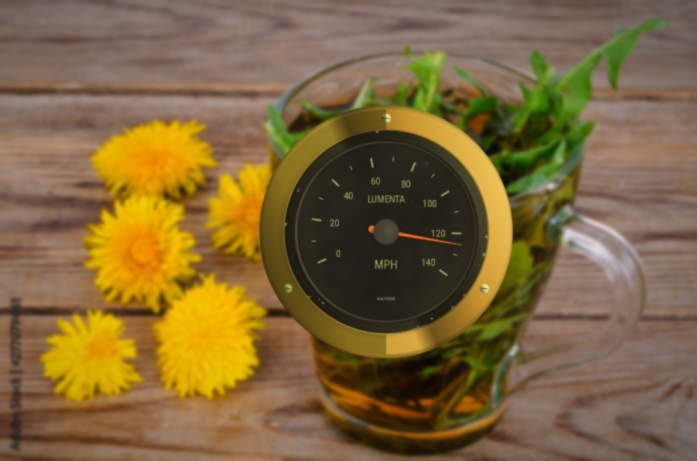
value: {"value": 125, "unit": "mph"}
